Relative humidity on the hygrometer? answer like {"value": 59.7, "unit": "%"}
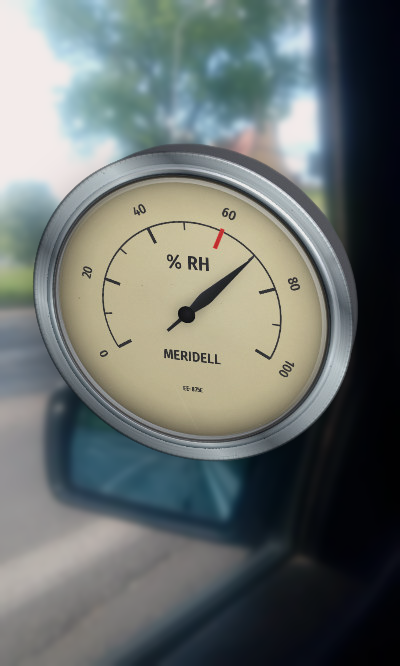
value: {"value": 70, "unit": "%"}
